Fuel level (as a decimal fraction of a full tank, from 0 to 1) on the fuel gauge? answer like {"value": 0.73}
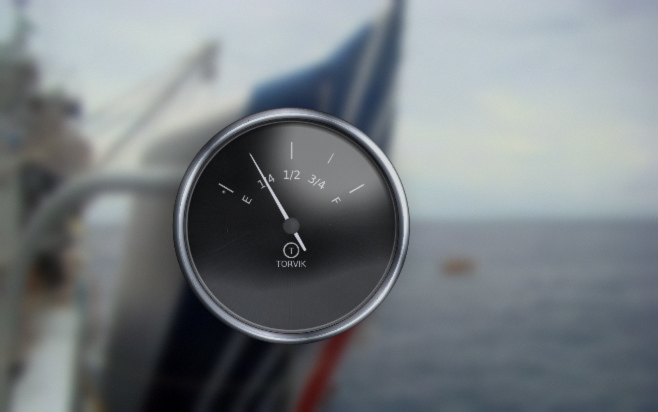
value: {"value": 0.25}
